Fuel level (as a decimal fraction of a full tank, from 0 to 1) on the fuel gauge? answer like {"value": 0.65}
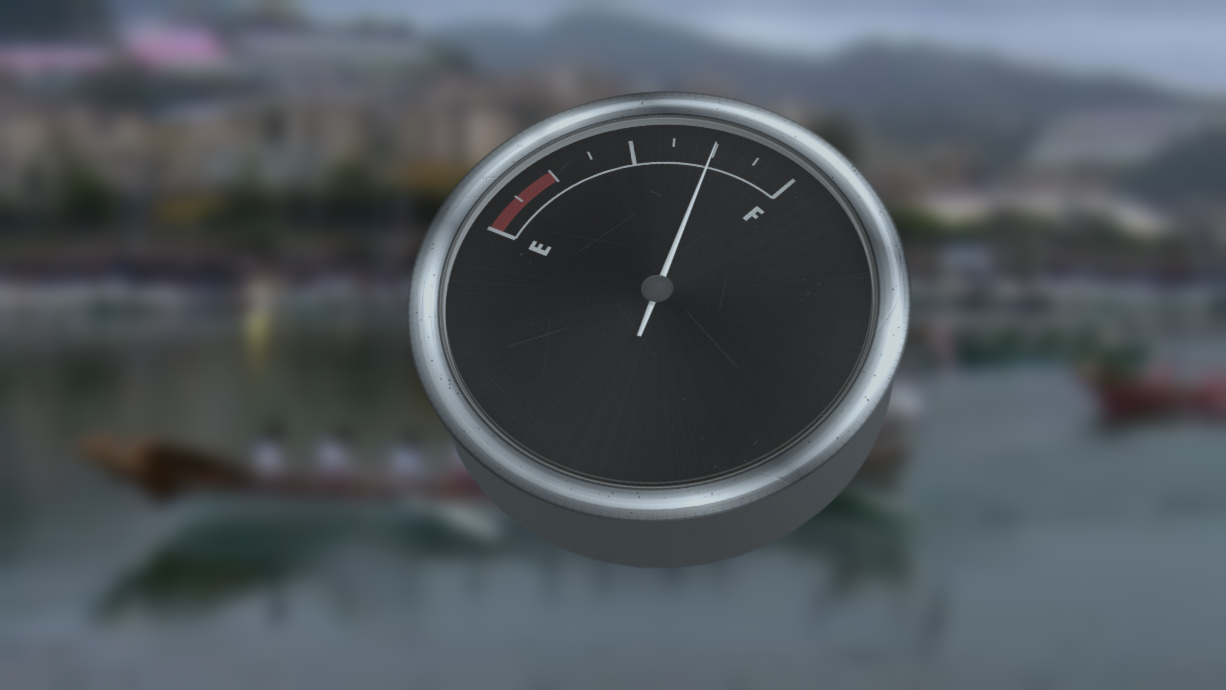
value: {"value": 0.75}
